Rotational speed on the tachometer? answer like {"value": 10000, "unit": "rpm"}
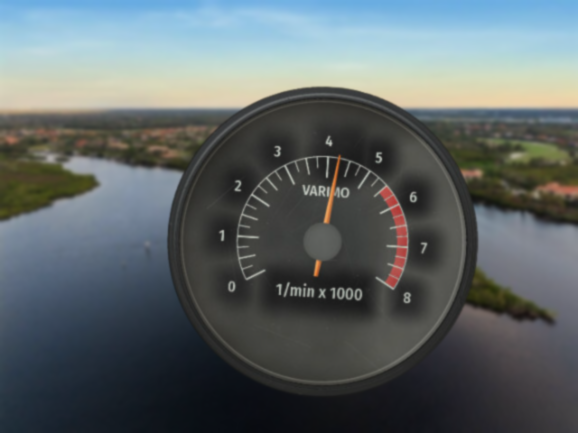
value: {"value": 4250, "unit": "rpm"}
